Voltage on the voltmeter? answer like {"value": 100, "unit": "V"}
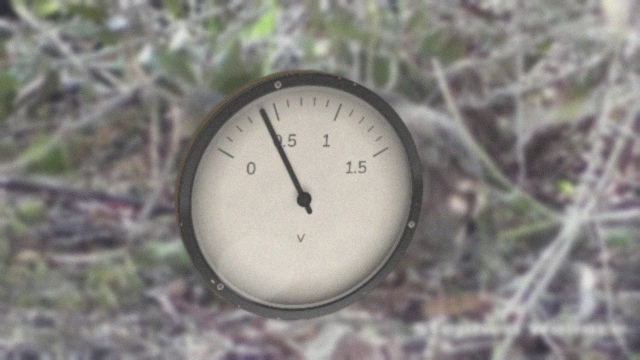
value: {"value": 0.4, "unit": "V"}
